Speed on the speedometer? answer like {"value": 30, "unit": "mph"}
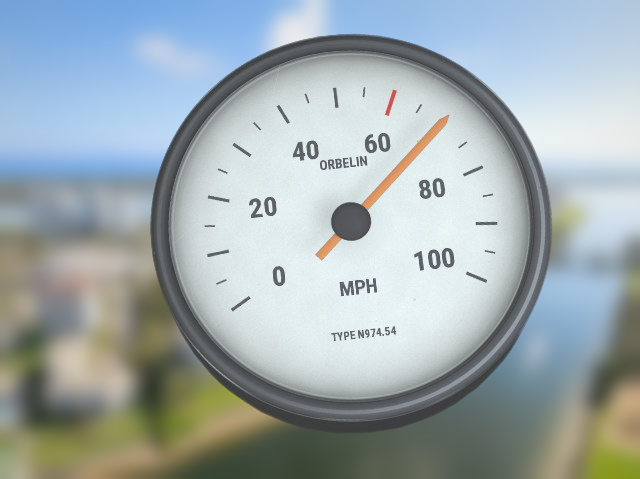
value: {"value": 70, "unit": "mph"}
